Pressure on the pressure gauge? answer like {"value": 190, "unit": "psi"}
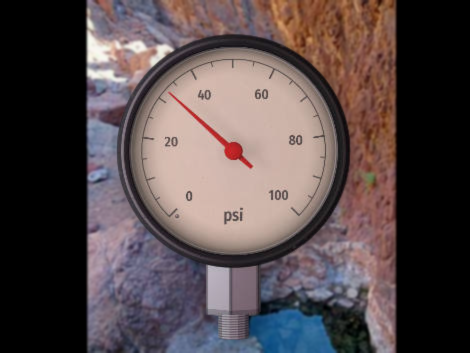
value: {"value": 32.5, "unit": "psi"}
